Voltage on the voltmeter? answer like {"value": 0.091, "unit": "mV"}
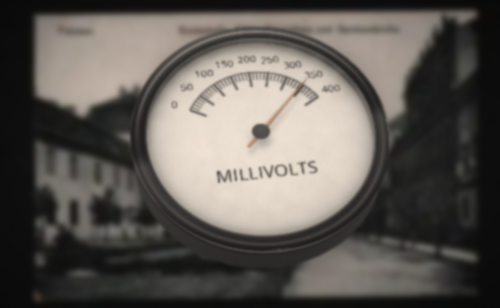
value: {"value": 350, "unit": "mV"}
